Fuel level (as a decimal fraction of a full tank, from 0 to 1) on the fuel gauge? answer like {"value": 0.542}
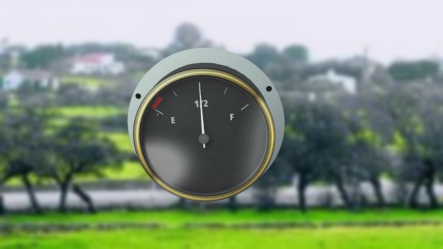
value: {"value": 0.5}
